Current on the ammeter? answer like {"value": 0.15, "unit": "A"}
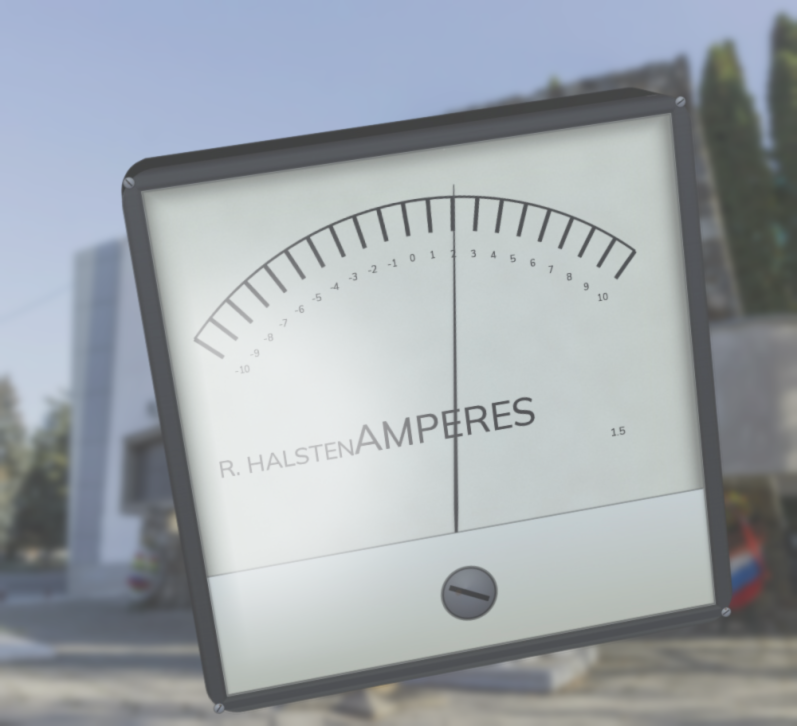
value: {"value": 2, "unit": "A"}
